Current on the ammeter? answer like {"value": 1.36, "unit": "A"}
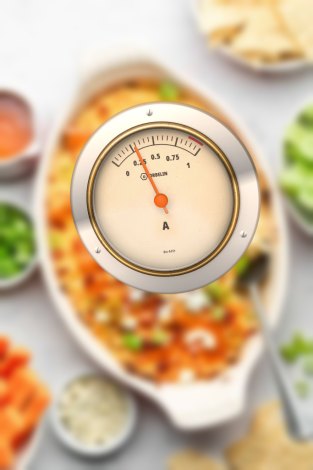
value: {"value": 0.3, "unit": "A"}
